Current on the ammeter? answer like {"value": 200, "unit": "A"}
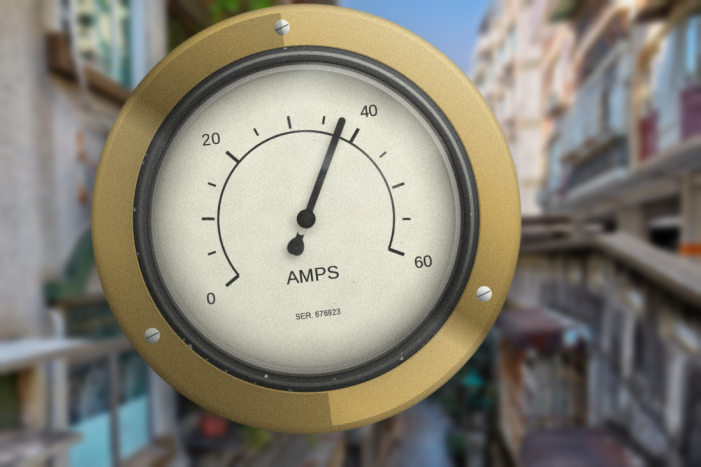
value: {"value": 37.5, "unit": "A"}
